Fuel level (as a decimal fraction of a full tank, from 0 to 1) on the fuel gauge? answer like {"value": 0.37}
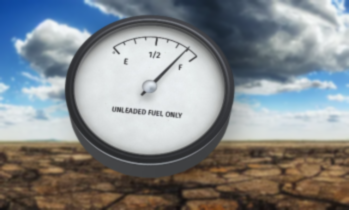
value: {"value": 0.875}
